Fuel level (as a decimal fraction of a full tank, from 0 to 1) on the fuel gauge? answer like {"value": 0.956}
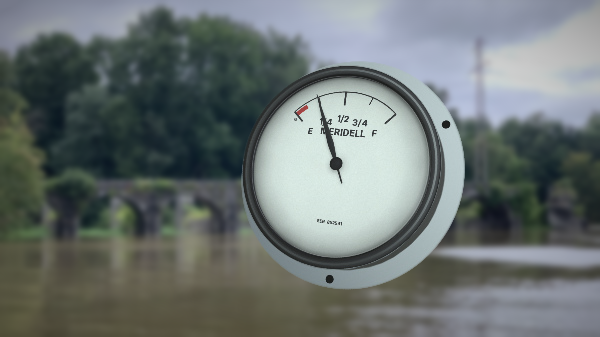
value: {"value": 0.25}
